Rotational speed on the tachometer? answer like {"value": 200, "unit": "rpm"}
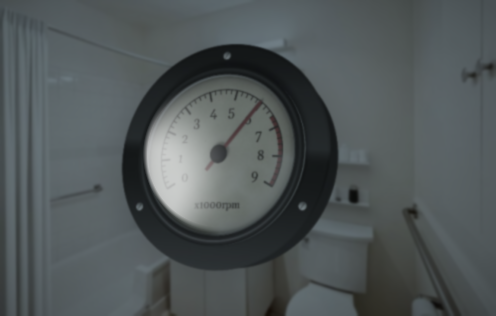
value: {"value": 6000, "unit": "rpm"}
